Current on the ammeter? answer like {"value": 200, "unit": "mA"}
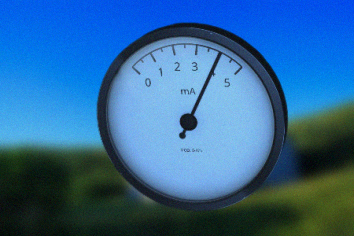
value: {"value": 4, "unit": "mA"}
